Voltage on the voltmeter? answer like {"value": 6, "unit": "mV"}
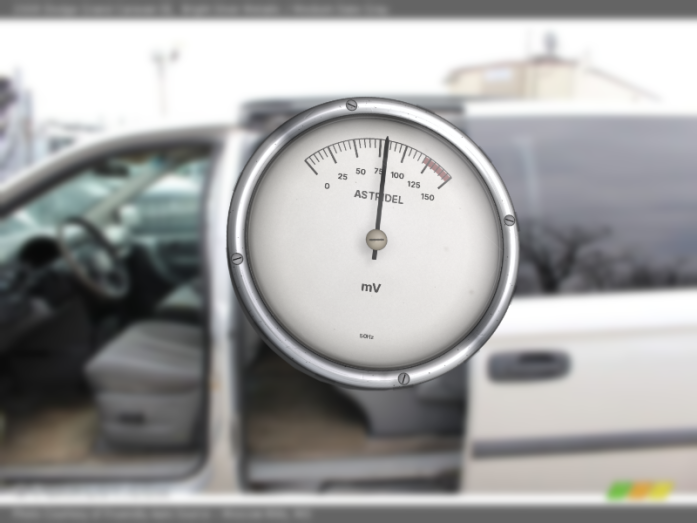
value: {"value": 80, "unit": "mV"}
